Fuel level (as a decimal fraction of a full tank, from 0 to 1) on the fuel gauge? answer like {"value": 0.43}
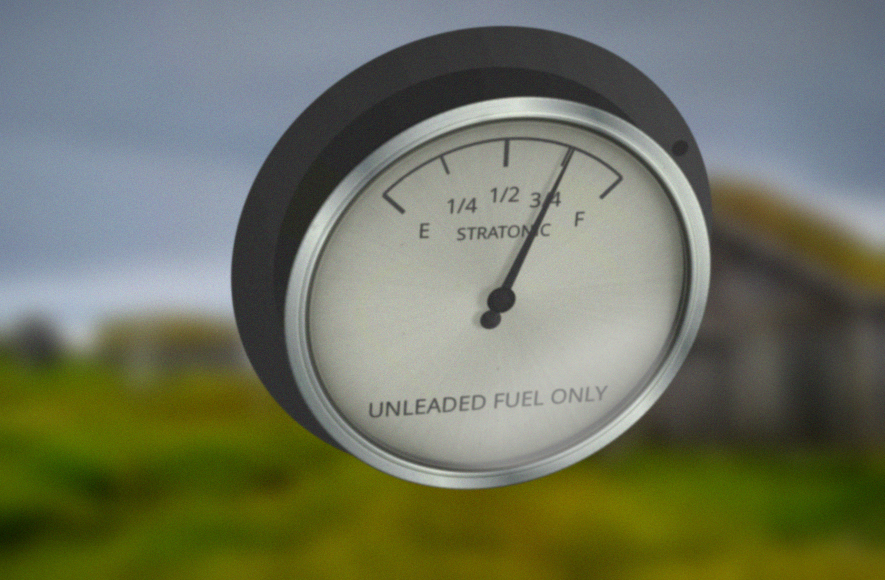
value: {"value": 0.75}
